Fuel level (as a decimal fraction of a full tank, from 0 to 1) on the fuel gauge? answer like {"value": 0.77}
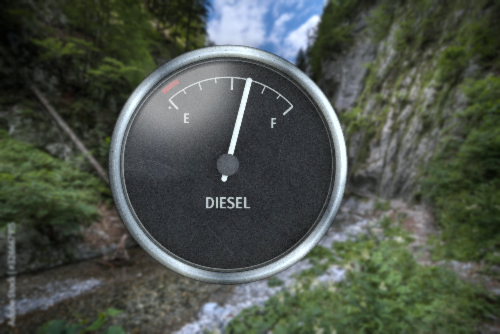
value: {"value": 0.625}
